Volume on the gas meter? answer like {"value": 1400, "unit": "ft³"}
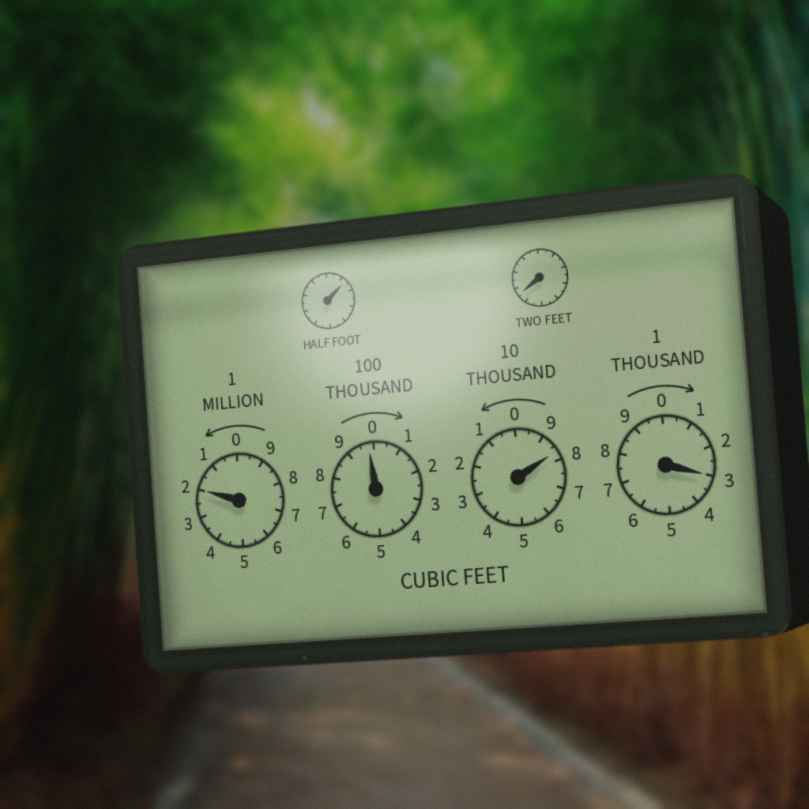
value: {"value": 198300, "unit": "ft³"}
